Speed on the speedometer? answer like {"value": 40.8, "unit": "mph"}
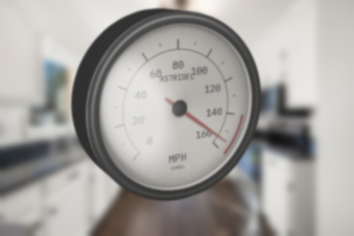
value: {"value": 155, "unit": "mph"}
